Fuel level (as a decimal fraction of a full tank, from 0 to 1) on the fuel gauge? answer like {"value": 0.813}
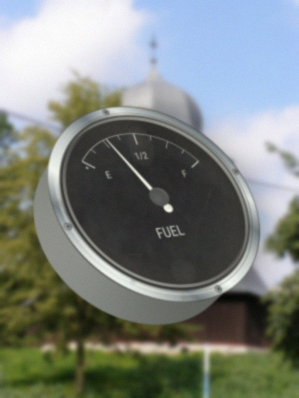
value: {"value": 0.25}
